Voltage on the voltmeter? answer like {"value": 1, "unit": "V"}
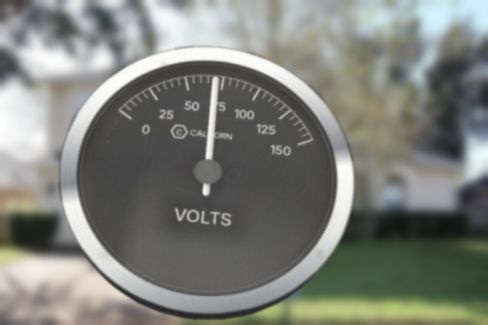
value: {"value": 70, "unit": "V"}
